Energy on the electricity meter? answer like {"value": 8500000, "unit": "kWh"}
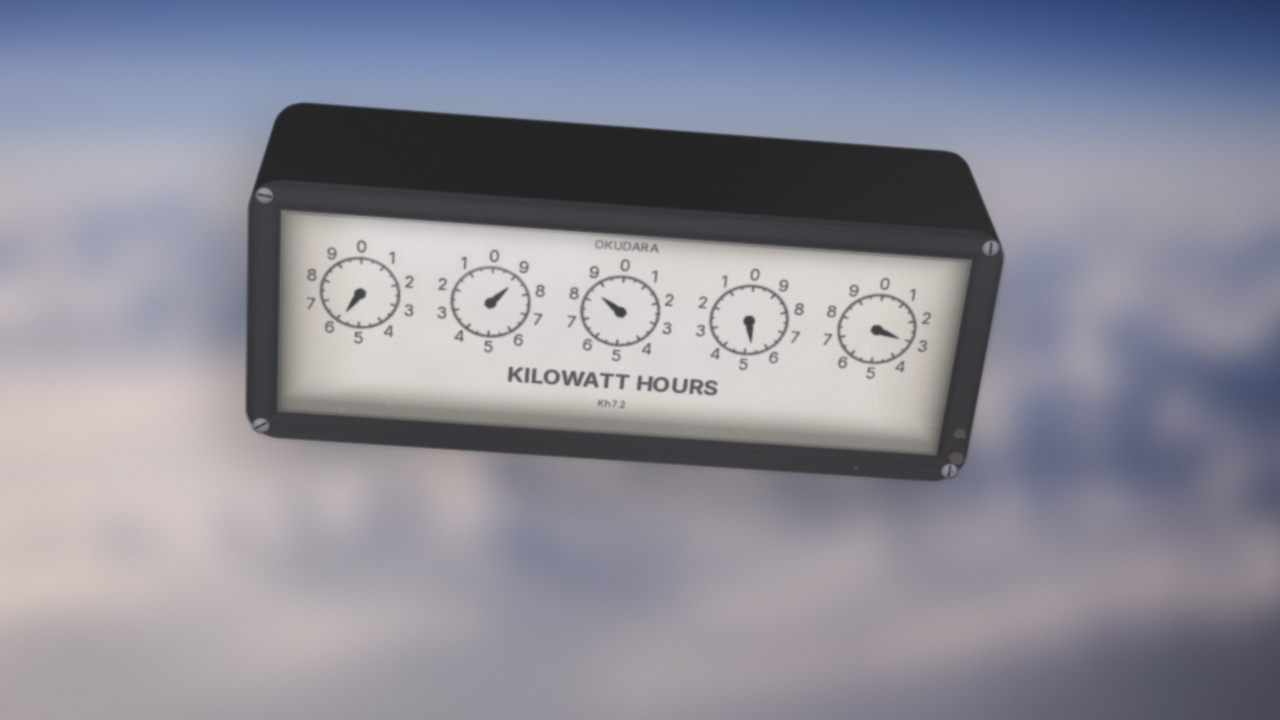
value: {"value": 58853, "unit": "kWh"}
